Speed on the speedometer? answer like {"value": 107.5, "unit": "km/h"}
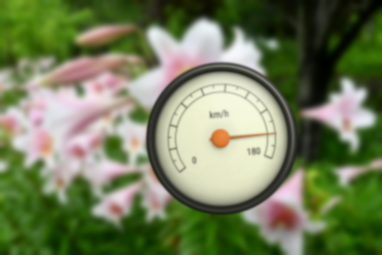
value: {"value": 160, "unit": "km/h"}
